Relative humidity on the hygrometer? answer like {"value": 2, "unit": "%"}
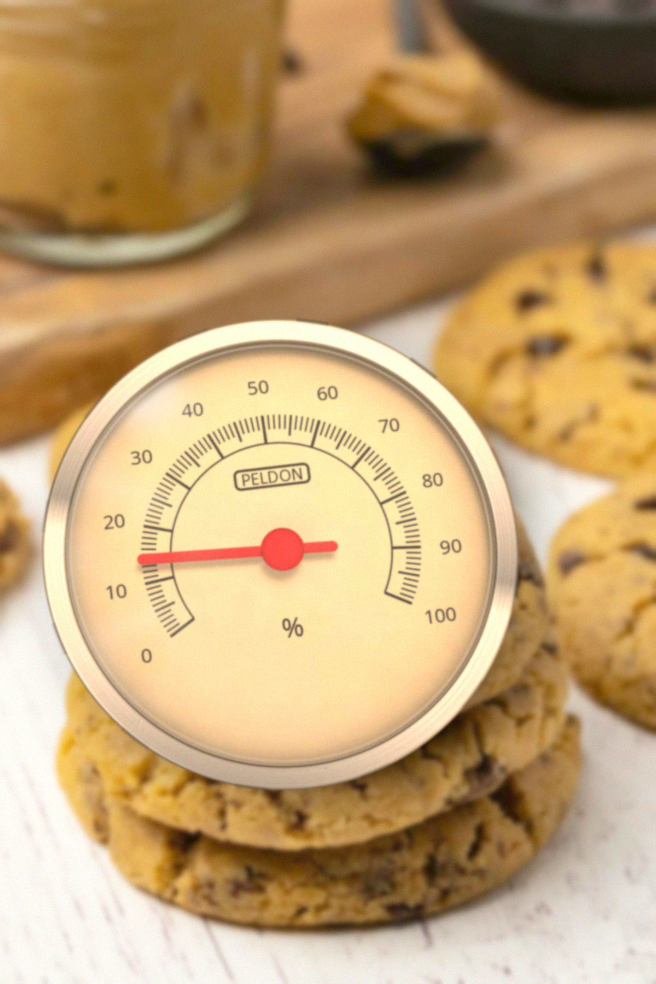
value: {"value": 14, "unit": "%"}
